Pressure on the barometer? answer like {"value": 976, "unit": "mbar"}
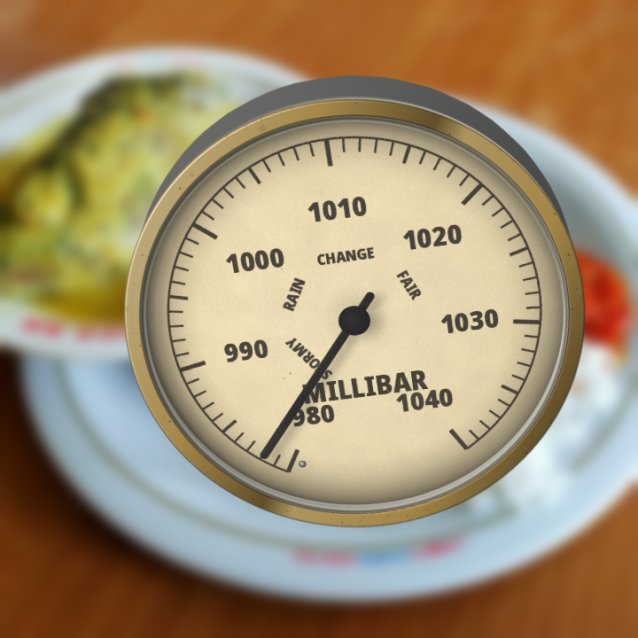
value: {"value": 982, "unit": "mbar"}
